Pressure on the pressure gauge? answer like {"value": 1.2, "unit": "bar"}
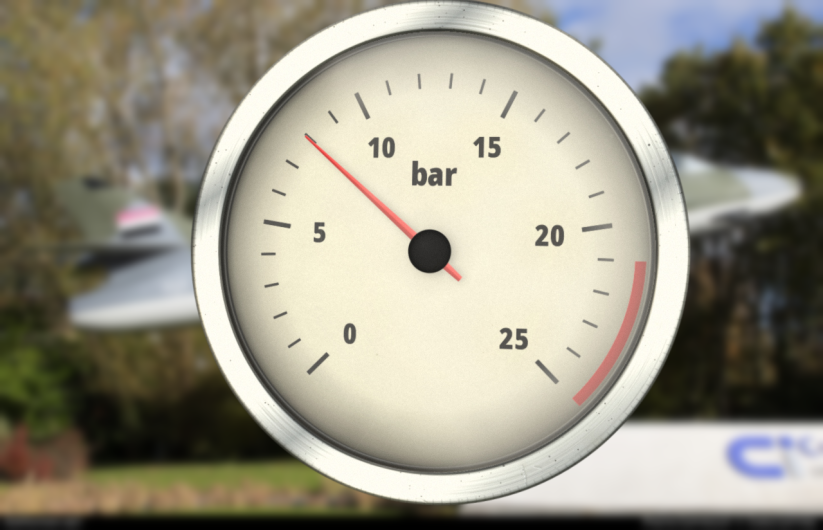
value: {"value": 8, "unit": "bar"}
